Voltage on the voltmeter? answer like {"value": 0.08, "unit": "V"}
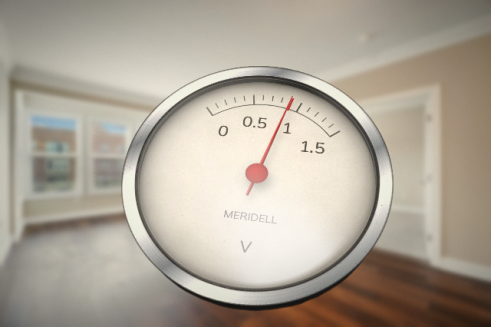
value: {"value": 0.9, "unit": "V"}
